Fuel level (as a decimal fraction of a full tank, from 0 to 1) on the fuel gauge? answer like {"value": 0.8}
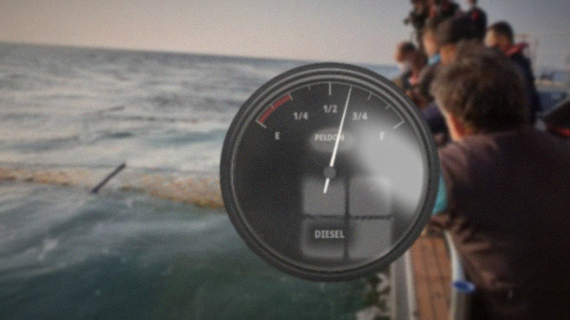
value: {"value": 0.625}
